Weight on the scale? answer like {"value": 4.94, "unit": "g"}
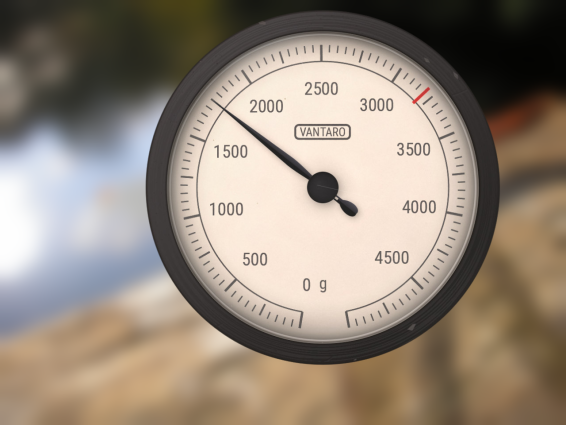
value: {"value": 1750, "unit": "g"}
